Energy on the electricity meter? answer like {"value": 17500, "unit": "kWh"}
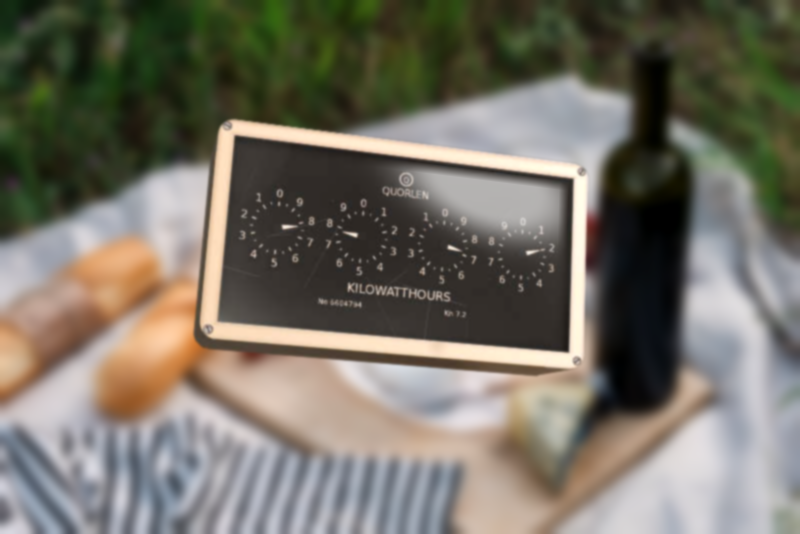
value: {"value": 7772, "unit": "kWh"}
